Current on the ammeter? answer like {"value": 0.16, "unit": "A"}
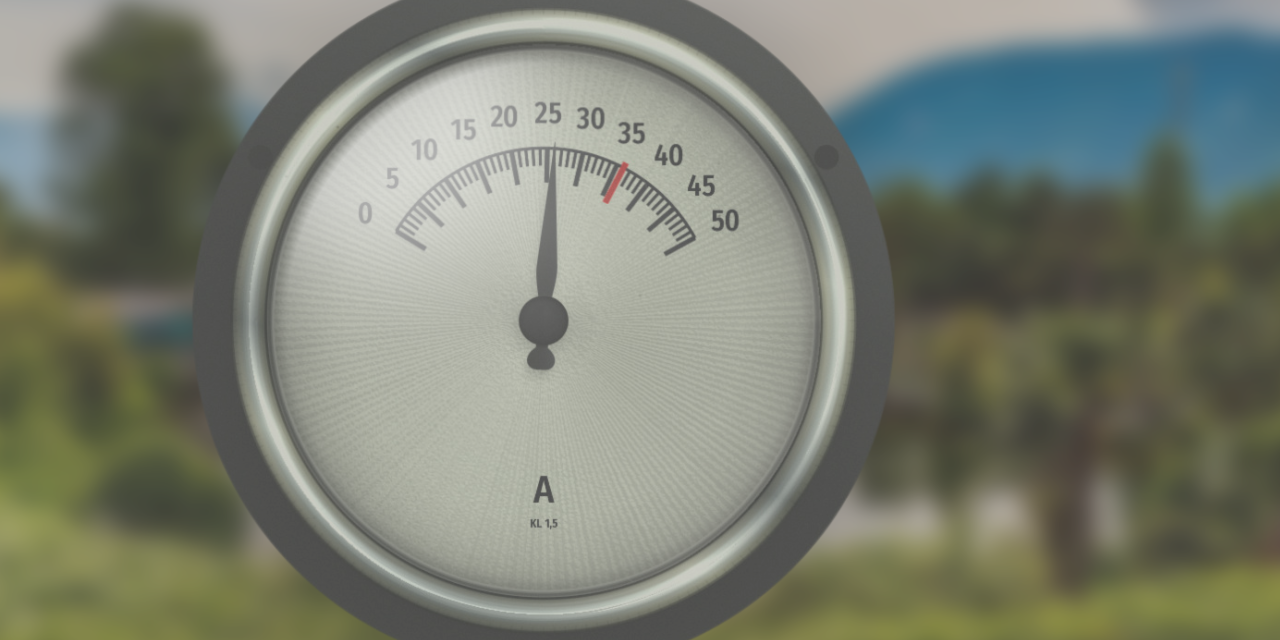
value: {"value": 26, "unit": "A"}
